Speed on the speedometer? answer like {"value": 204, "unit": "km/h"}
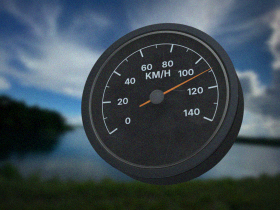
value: {"value": 110, "unit": "km/h"}
